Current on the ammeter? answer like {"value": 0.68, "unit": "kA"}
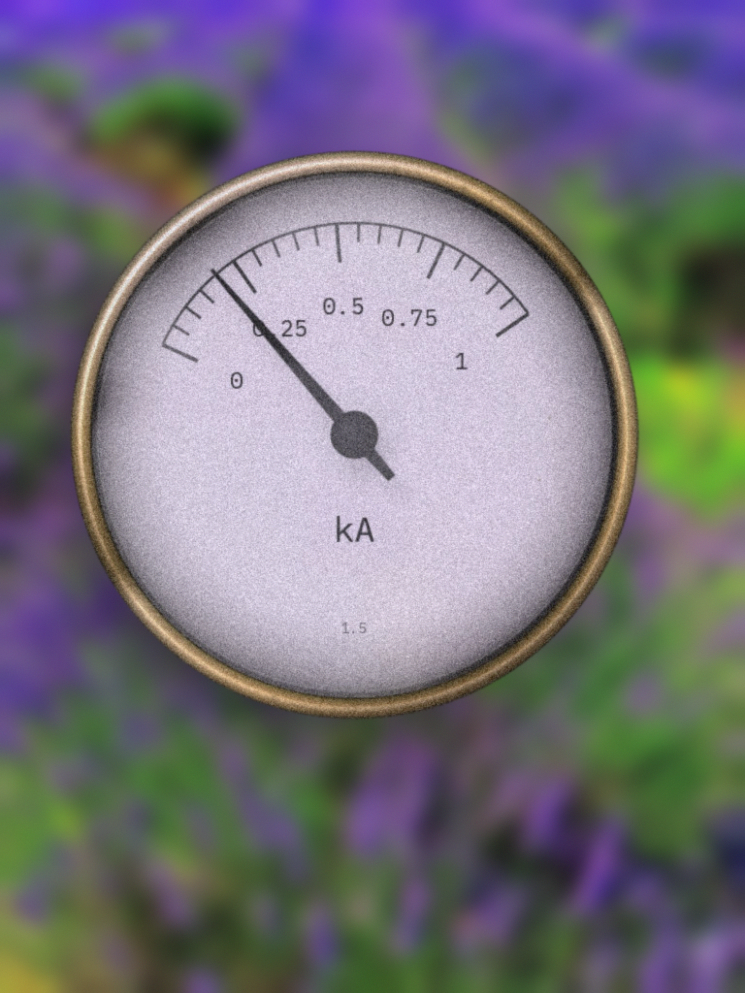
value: {"value": 0.2, "unit": "kA"}
